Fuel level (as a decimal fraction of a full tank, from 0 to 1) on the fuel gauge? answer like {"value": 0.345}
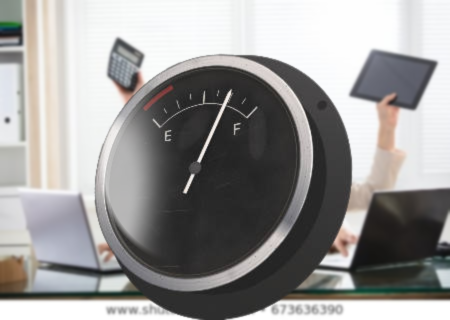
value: {"value": 0.75}
